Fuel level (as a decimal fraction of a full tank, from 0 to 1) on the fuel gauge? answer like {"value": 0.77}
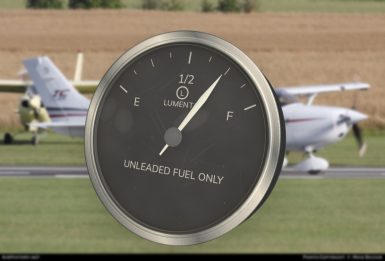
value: {"value": 0.75}
